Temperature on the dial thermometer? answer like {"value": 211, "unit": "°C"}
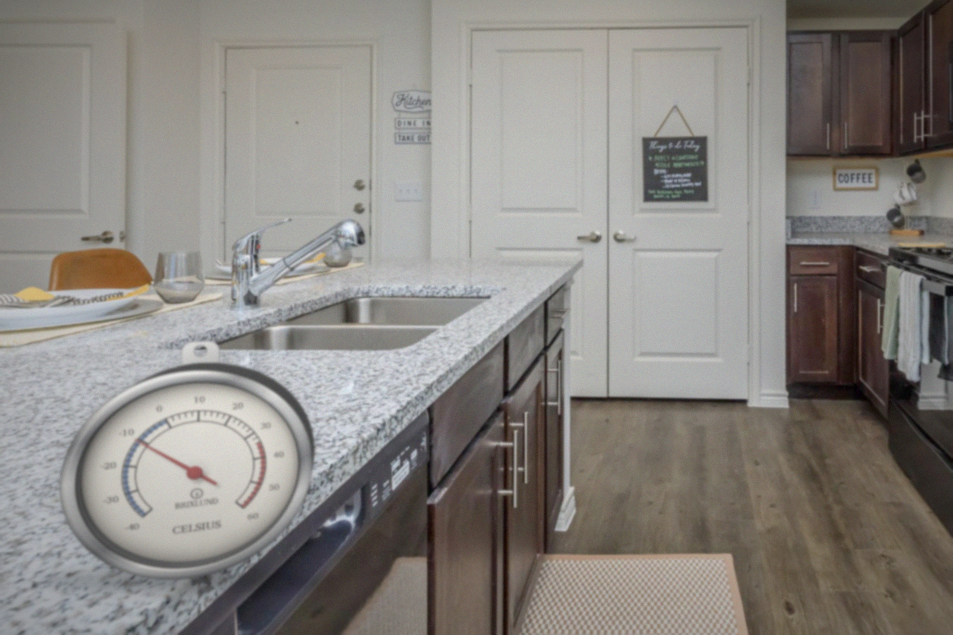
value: {"value": -10, "unit": "°C"}
